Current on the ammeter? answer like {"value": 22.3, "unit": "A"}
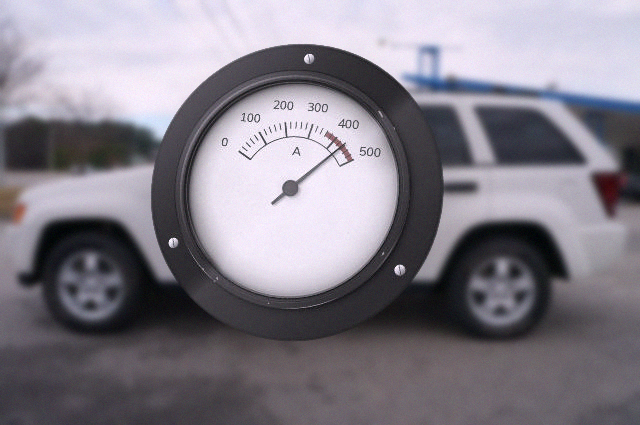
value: {"value": 440, "unit": "A"}
